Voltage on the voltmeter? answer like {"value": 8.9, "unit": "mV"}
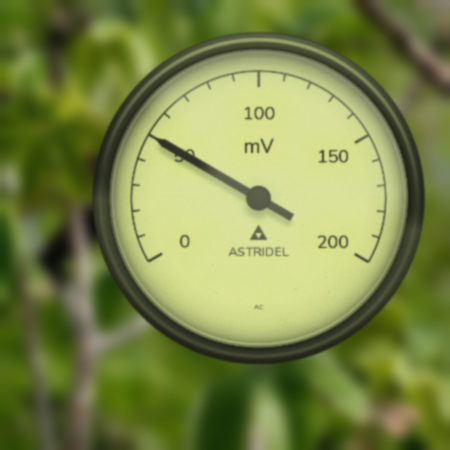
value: {"value": 50, "unit": "mV"}
